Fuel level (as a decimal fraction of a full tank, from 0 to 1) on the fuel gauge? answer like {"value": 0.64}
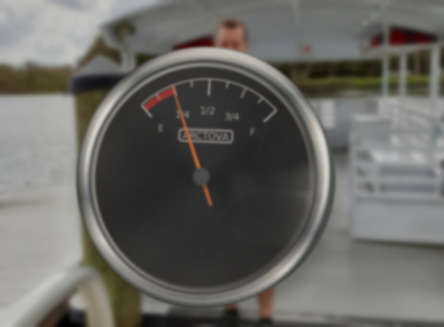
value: {"value": 0.25}
